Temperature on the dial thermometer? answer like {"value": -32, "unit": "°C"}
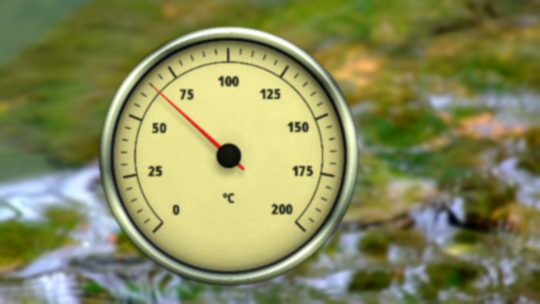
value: {"value": 65, "unit": "°C"}
